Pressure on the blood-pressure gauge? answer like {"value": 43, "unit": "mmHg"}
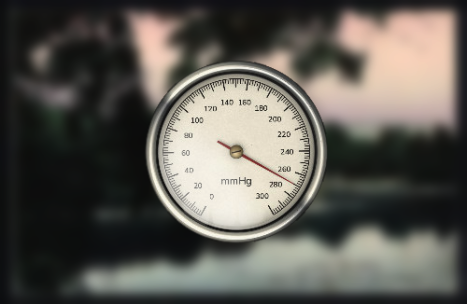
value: {"value": 270, "unit": "mmHg"}
